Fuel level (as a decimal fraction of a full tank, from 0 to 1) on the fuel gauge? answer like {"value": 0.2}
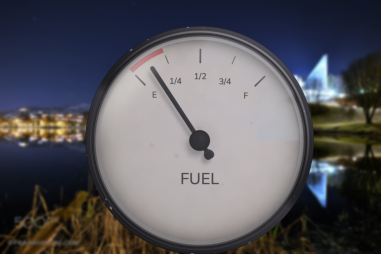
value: {"value": 0.125}
